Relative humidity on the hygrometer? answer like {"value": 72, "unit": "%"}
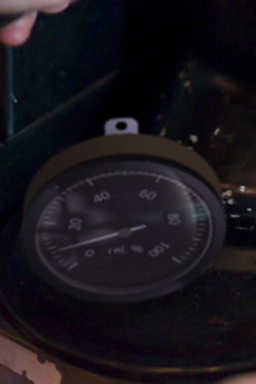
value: {"value": 10, "unit": "%"}
